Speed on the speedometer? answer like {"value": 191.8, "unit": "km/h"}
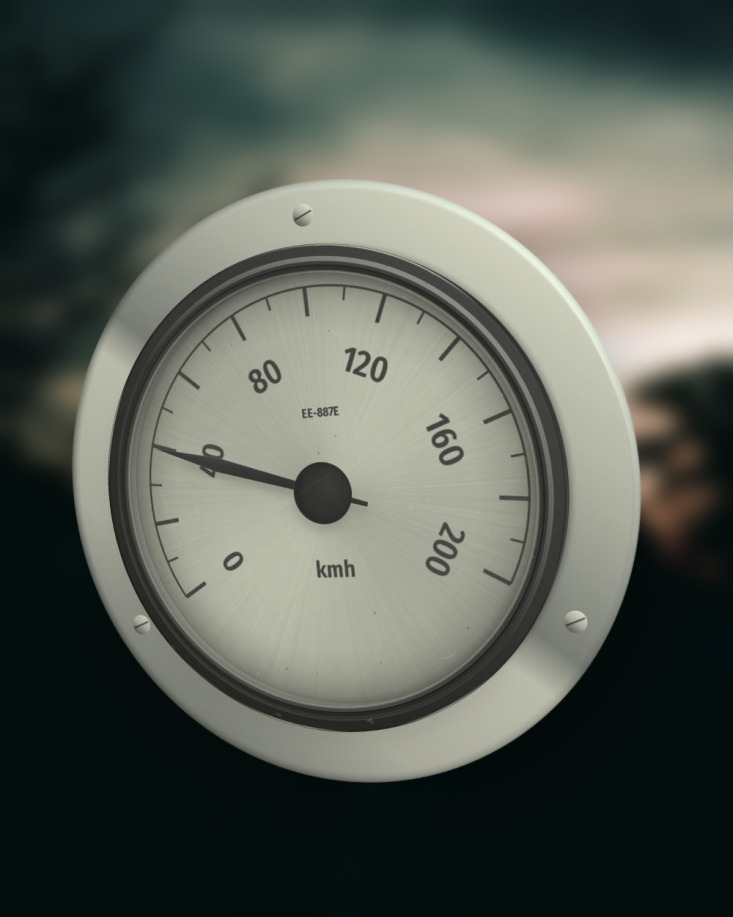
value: {"value": 40, "unit": "km/h"}
